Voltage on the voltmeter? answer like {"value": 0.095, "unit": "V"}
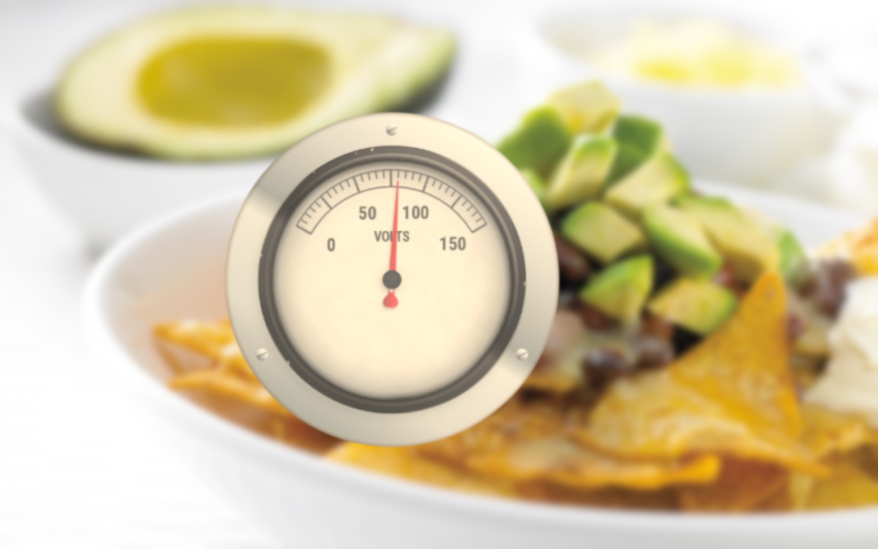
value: {"value": 80, "unit": "V"}
